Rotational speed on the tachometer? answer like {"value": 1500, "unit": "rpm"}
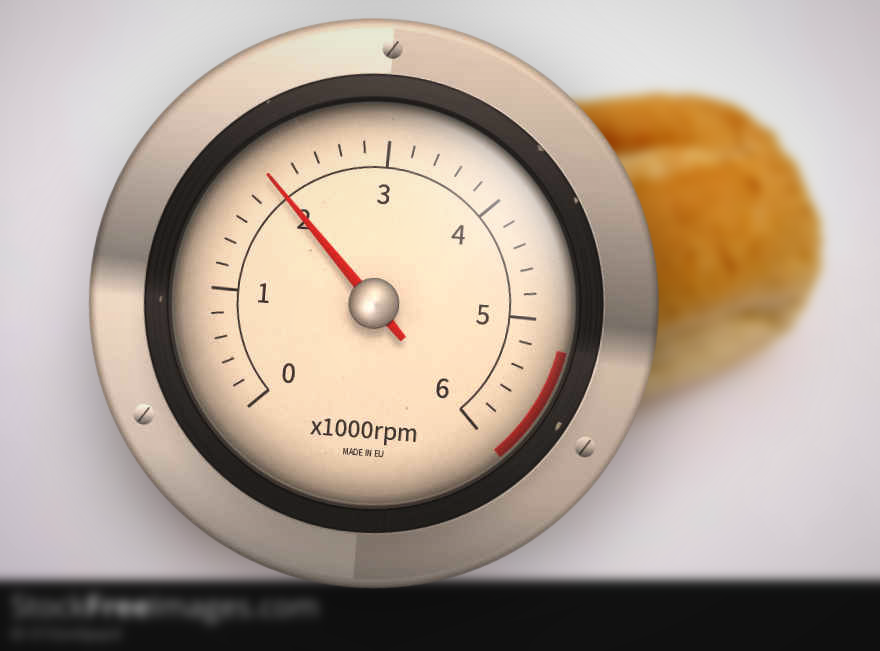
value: {"value": 2000, "unit": "rpm"}
